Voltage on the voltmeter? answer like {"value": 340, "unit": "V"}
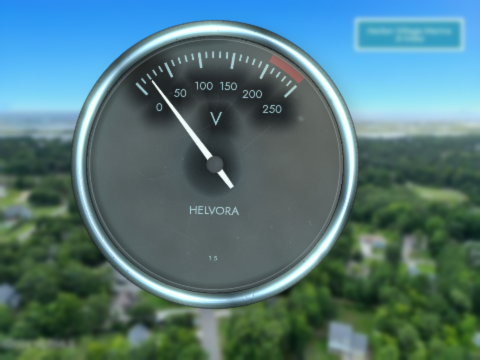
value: {"value": 20, "unit": "V"}
